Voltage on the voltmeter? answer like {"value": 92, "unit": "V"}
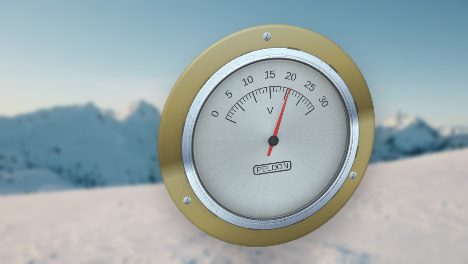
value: {"value": 20, "unit": "V"}
